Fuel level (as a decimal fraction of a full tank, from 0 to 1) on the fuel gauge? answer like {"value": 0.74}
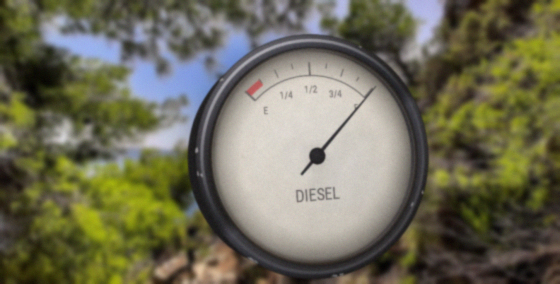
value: {"value": 1}
